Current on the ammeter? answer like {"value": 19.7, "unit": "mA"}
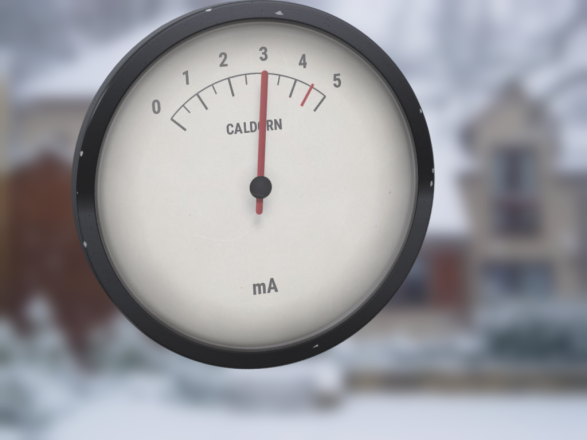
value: {"value": 3, "unit": "mA"}
